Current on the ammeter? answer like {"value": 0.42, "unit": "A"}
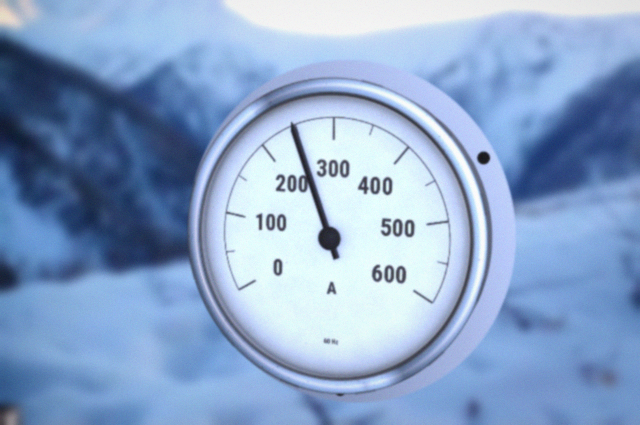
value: {"value": 250, "unit": "A"}
